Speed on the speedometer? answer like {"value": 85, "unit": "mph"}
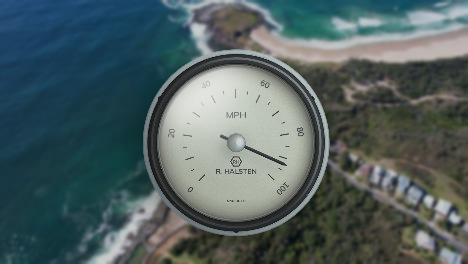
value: {"value": 92.5, "unit": "mph"}
